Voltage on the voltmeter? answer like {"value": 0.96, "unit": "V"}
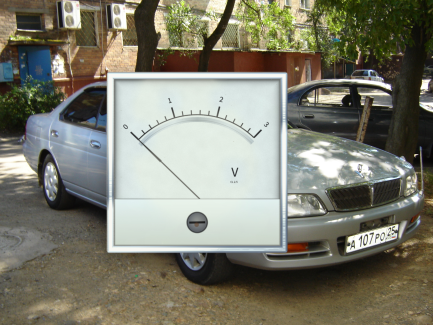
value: {"value": 0, "unit": "V"}
